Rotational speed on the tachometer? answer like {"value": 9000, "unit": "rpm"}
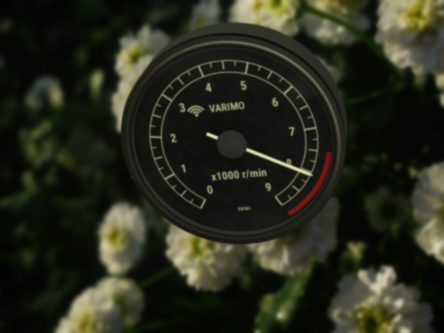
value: {"value": 8000, "unit": "rpm"}
